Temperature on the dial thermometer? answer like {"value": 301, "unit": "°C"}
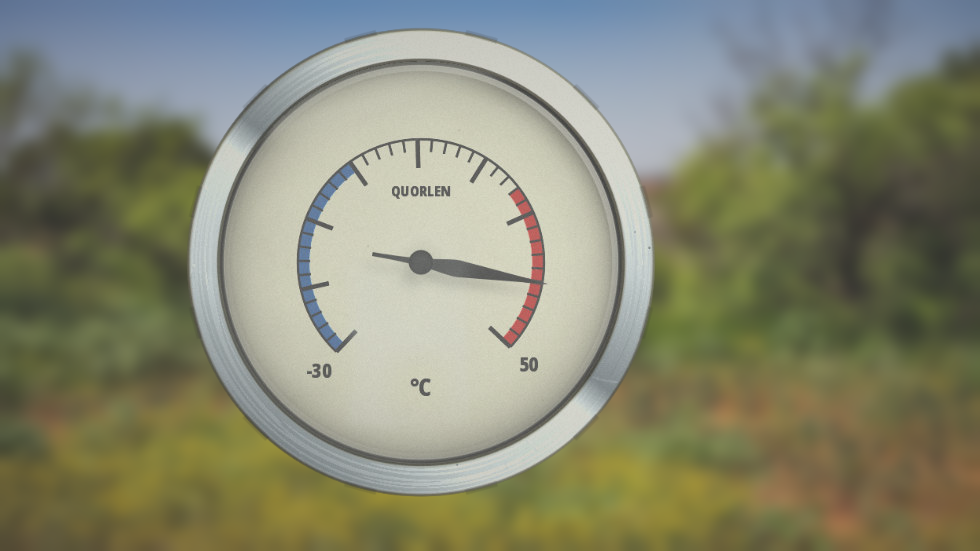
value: {"value": 40, "unit": "°C"}
